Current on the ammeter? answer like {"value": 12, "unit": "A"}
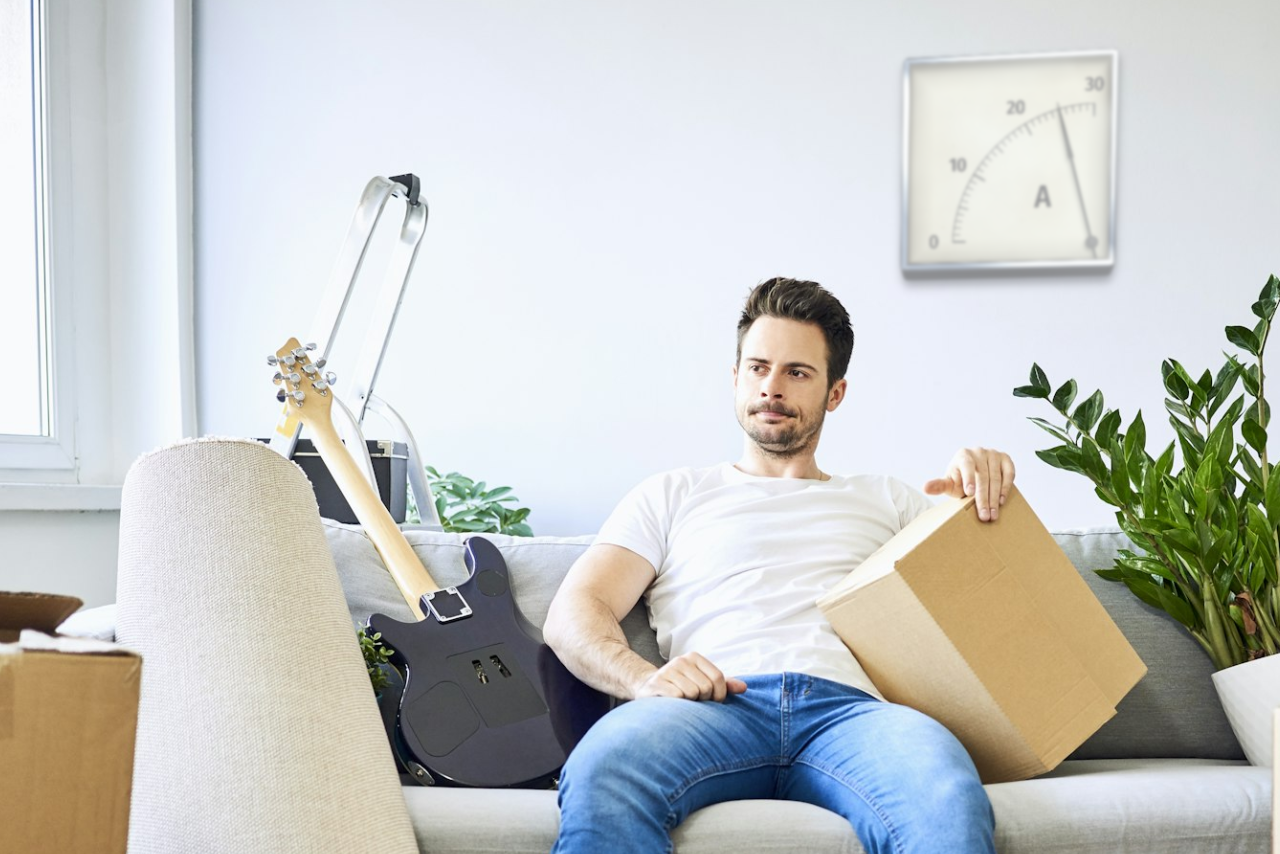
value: {"value": 25, "unit": "A"}
